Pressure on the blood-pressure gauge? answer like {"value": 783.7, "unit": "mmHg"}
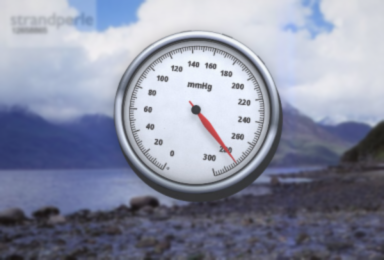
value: {"value": 280, "unit": "mmHg"}
